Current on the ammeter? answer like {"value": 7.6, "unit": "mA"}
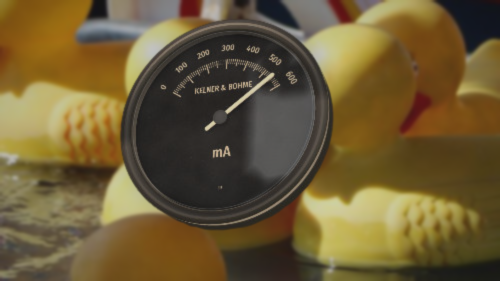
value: {"value": 550, "unit": "mA"}
